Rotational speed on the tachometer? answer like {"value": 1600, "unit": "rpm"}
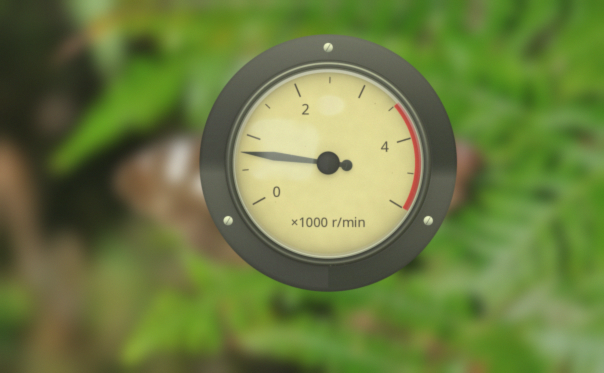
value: {"value": 750, "unit": "rpm"}
